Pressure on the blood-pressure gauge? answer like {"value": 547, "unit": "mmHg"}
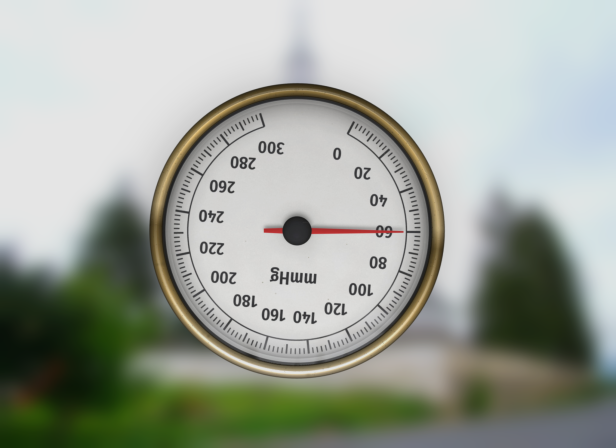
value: {"value": 60, "unit": "mmHg"}
